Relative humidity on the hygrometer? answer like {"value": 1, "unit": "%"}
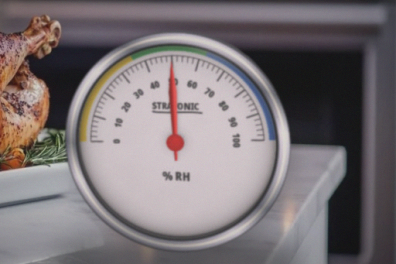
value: {"value": 50, "unit": "%"}
